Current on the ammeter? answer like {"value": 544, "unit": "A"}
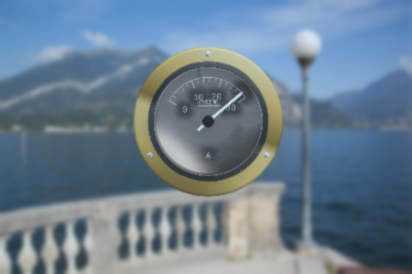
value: {"value": 28, "unit": "A"}
